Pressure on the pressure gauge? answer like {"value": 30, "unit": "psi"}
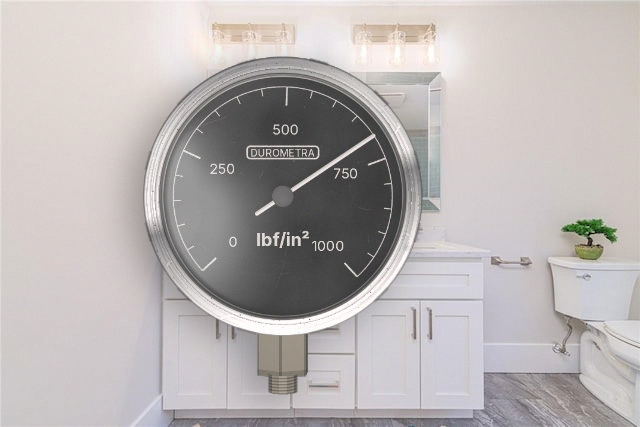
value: {"value": 700, "unit": "psi"}
